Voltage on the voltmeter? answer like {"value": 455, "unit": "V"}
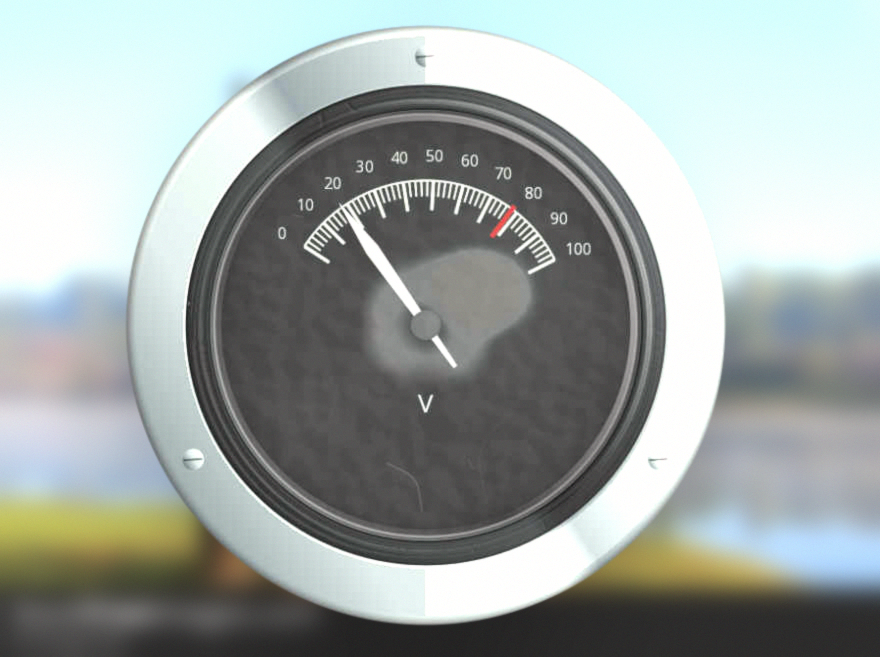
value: {"value": 18, "unit": "V"}
